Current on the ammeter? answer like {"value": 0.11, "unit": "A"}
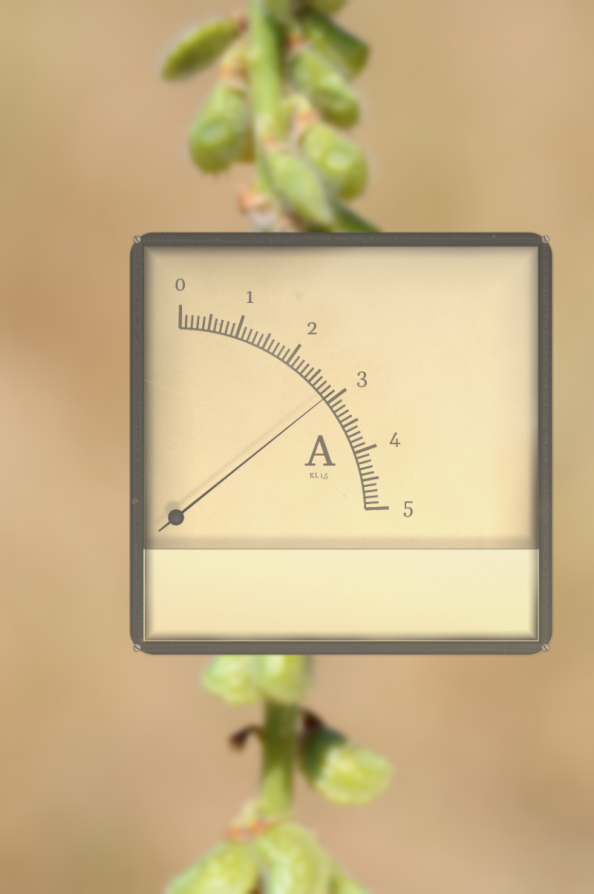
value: {"value": 2.9, "unit": "A"}
